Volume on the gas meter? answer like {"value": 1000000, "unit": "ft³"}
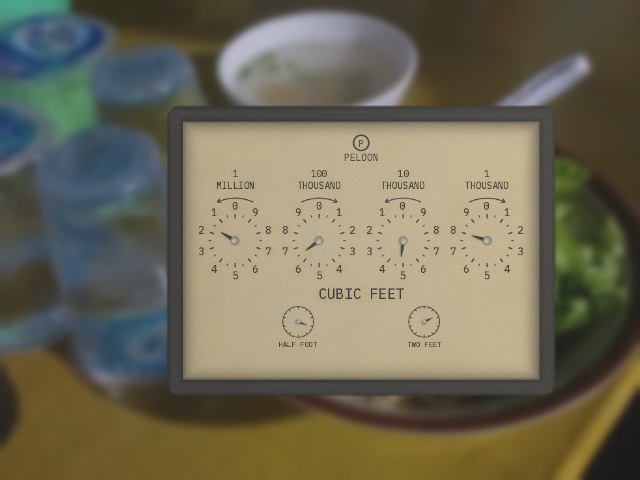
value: {"value": 164800, "unit": "ft³"}
